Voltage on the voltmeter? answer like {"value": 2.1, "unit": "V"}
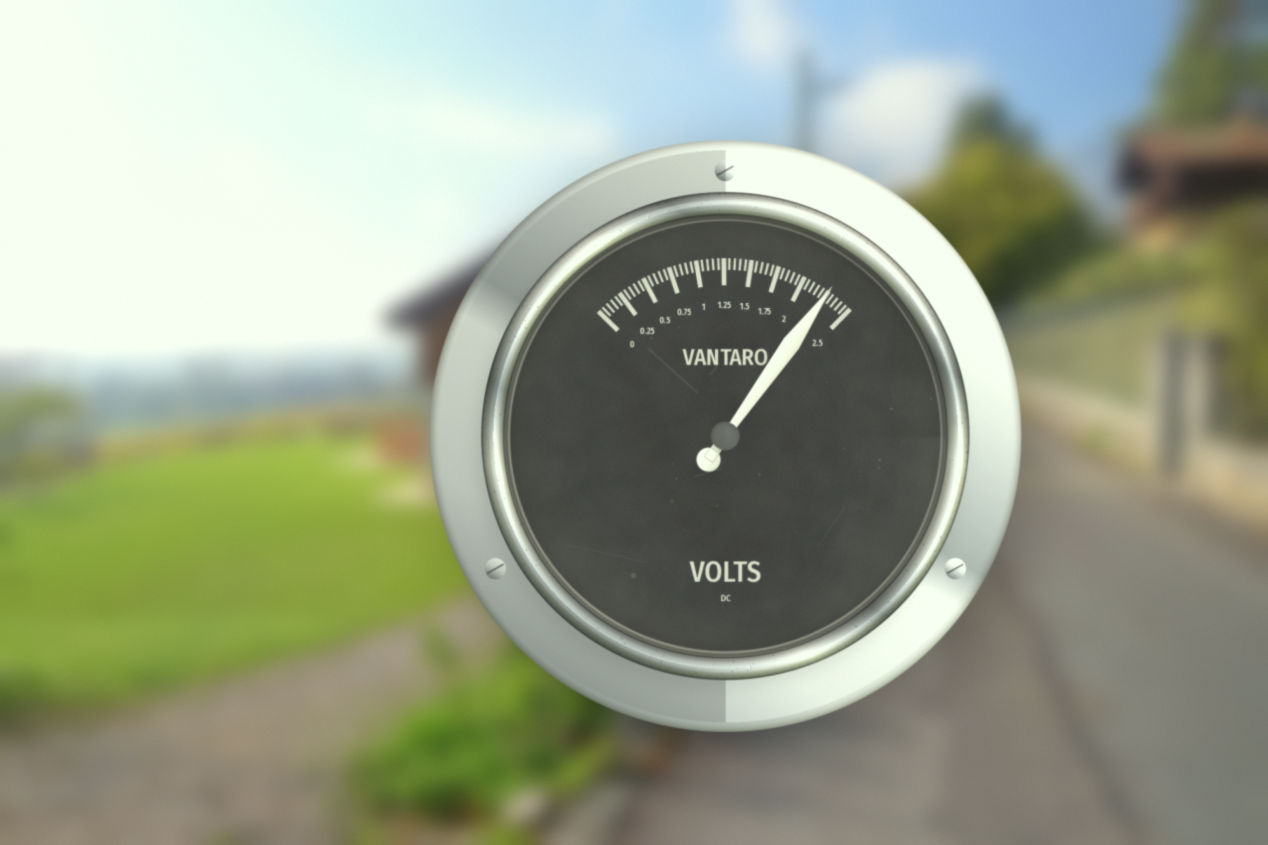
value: {"value": 2.25, "unit": "V"}
